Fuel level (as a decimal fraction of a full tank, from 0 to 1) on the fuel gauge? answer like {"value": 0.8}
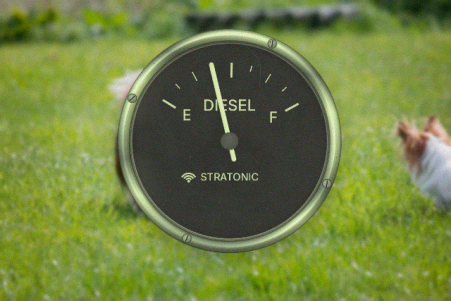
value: {"value": 0.375}
